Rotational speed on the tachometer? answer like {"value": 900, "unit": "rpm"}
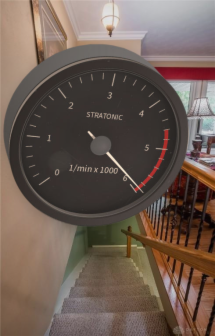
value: {"value": 5900, "unit": "rpm"}
